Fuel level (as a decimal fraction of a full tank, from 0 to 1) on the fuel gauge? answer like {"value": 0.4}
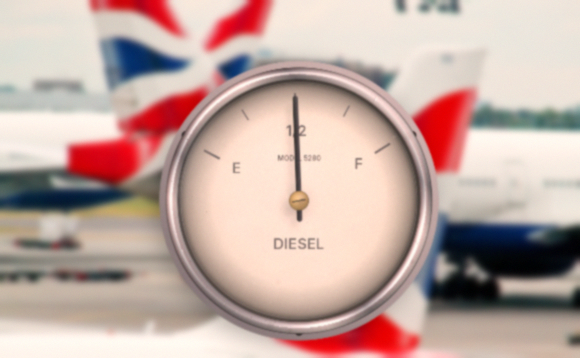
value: {"value": 0.5}
